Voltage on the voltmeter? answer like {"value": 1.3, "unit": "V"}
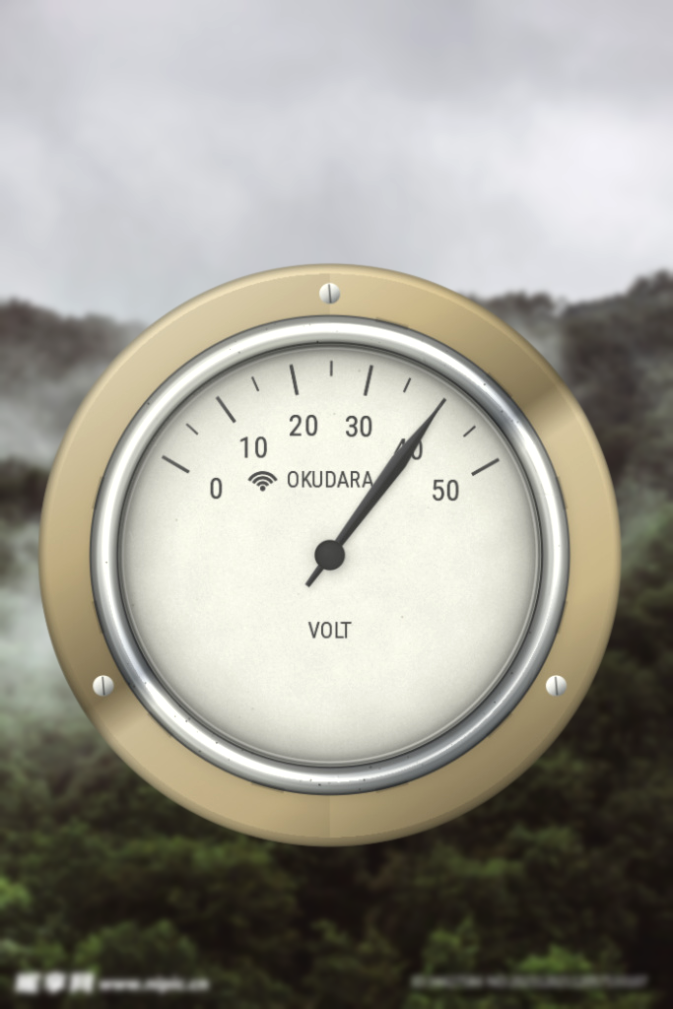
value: {"value": 40, "unit": "V"}
